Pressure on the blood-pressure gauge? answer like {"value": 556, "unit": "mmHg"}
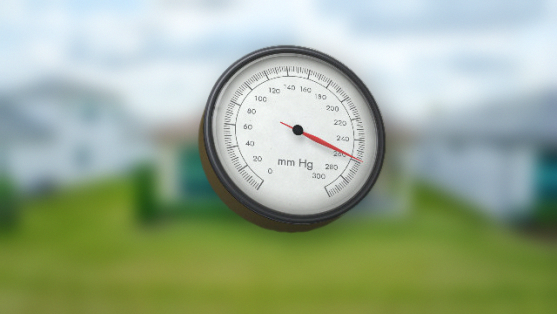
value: {"value": 260, "unit": "mmHg"}
